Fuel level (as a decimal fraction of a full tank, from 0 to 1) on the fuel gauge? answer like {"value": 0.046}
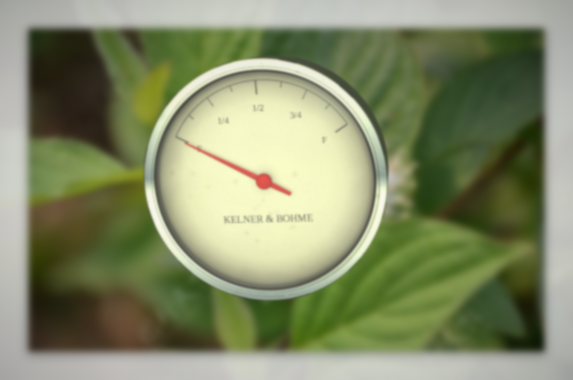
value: {"value": 0}
